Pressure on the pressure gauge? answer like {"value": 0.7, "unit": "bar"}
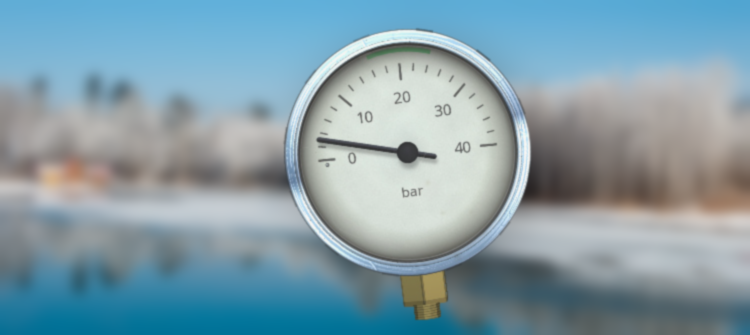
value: {"value": 3, "unit": "bar"}
